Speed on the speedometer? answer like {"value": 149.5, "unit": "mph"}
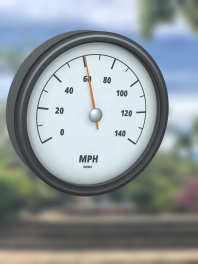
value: {"value": 60, "unit": "mph"}
